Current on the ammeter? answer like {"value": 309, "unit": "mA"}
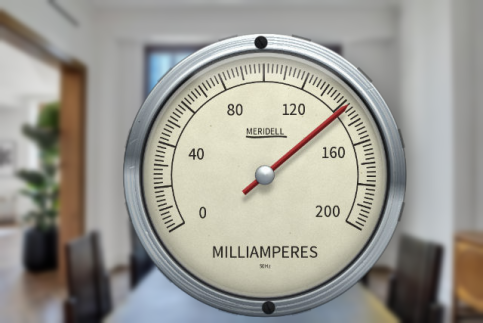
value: {"value": 142, "unit": "mA"}
